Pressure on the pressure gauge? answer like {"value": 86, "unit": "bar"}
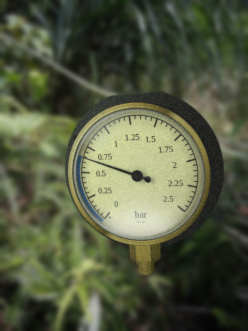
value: {"value": 0.65, "unit": "bar"}
